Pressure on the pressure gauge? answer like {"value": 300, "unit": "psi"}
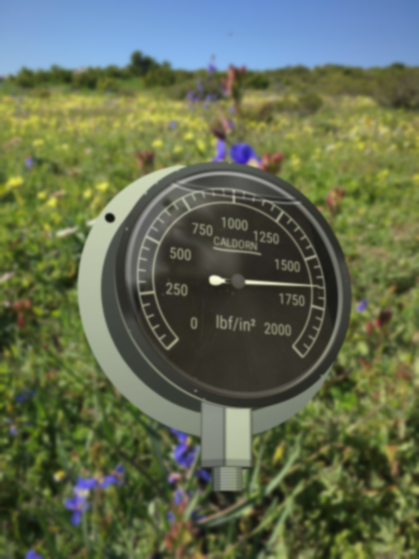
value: {"value": 1650, "unit": "psi"}
